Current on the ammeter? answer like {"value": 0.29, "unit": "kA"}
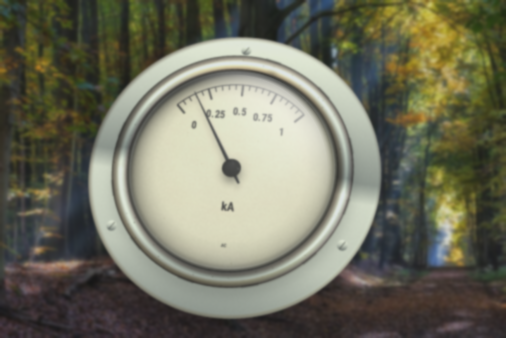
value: {"value": 0.15, "unit": "kA"}
